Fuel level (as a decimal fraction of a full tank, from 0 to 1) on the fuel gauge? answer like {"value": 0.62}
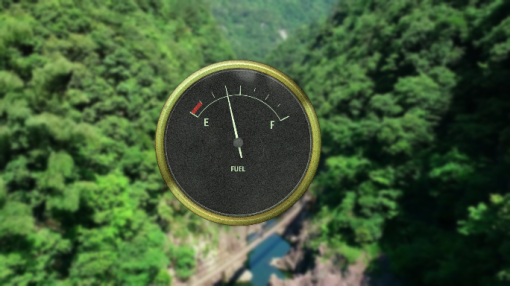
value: {"value": 0.375}
